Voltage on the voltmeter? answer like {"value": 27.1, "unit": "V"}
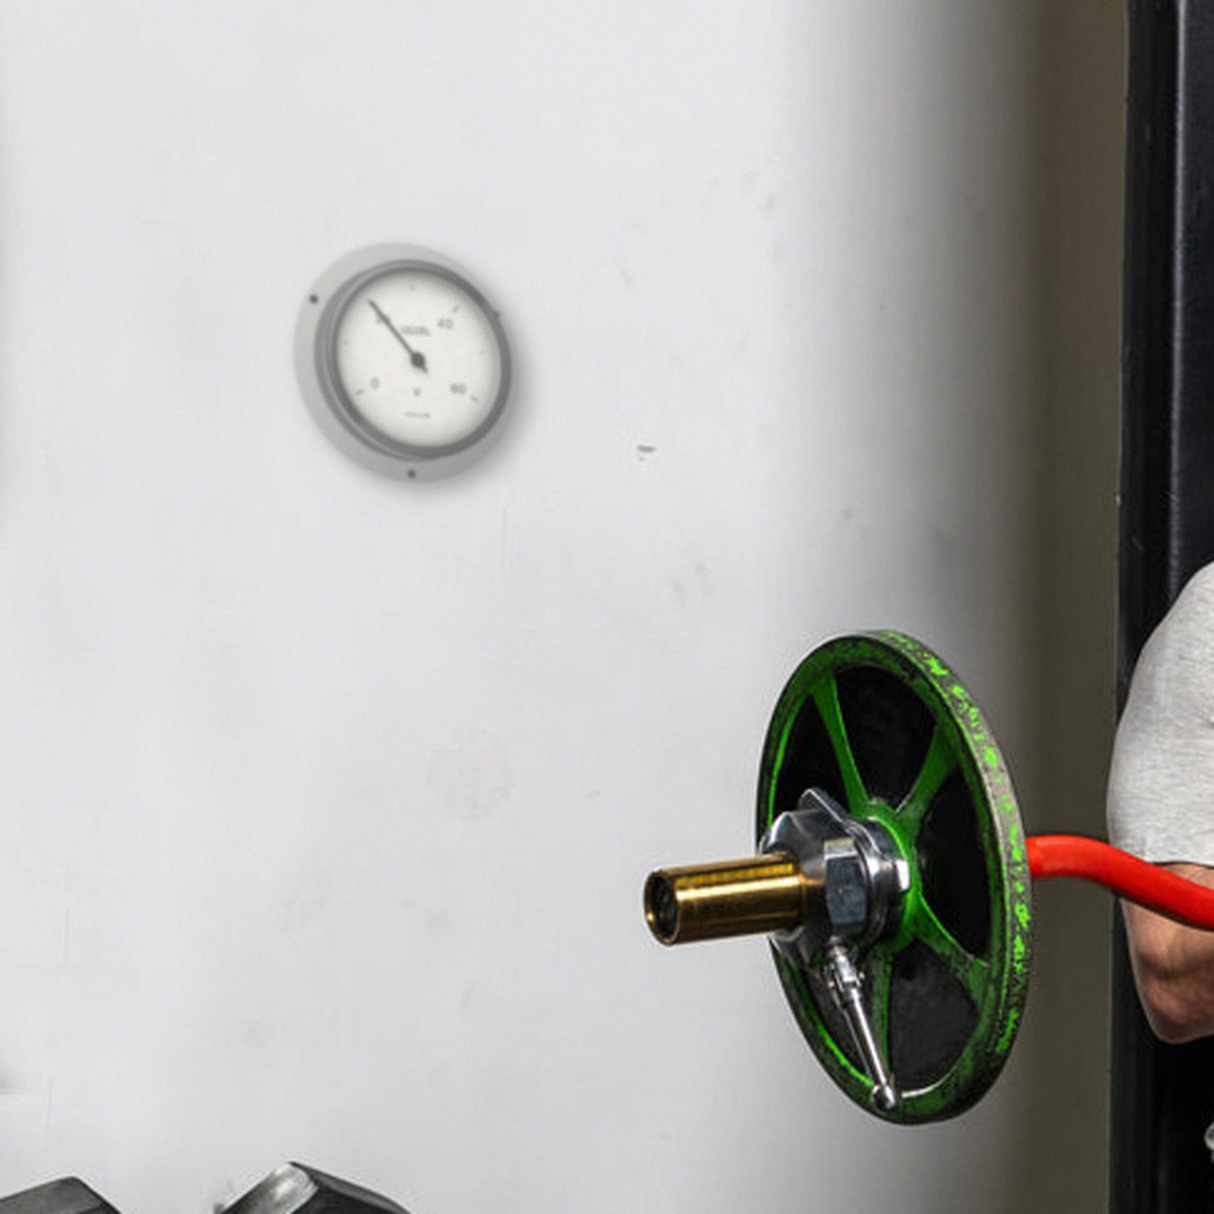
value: {"value": 20, "unit": "V"}
